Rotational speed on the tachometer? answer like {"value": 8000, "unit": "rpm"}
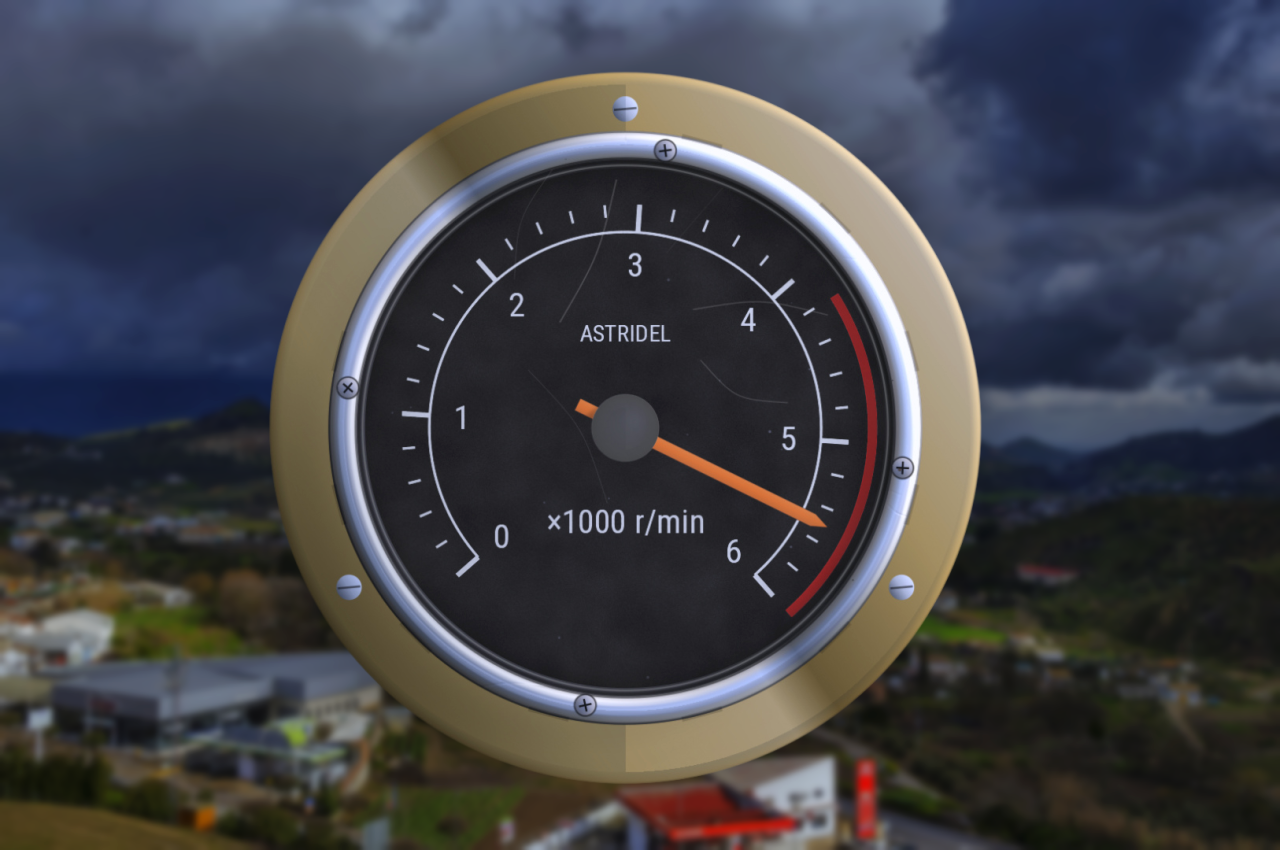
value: {"value": 5500, "unit": "rpm"}
